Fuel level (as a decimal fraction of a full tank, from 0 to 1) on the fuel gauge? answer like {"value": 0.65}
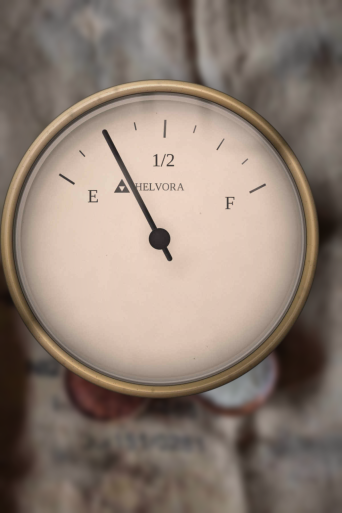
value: {"value": 0.25}
